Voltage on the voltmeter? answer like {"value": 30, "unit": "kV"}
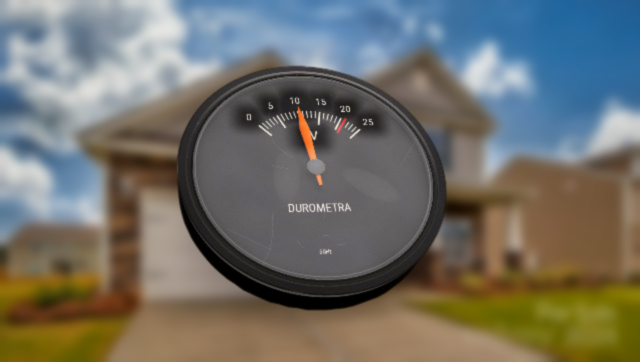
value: {"value": 10, "unit": "kV"}
